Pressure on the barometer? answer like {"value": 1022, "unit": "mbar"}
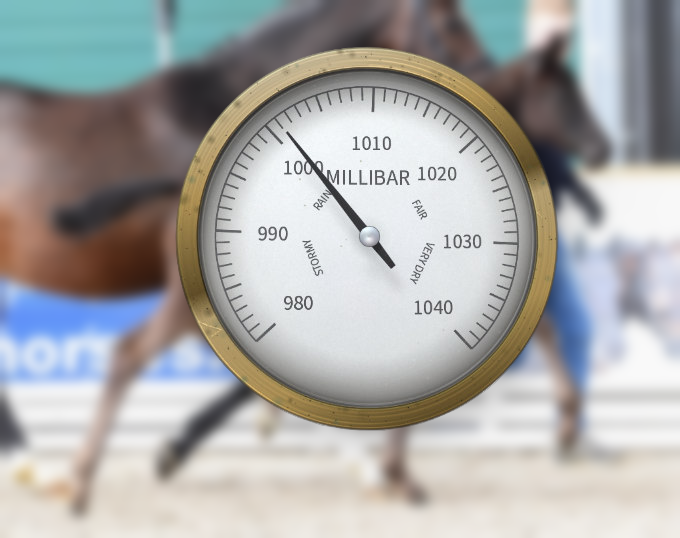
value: {"value": 1001, "unit": "mbar"}
